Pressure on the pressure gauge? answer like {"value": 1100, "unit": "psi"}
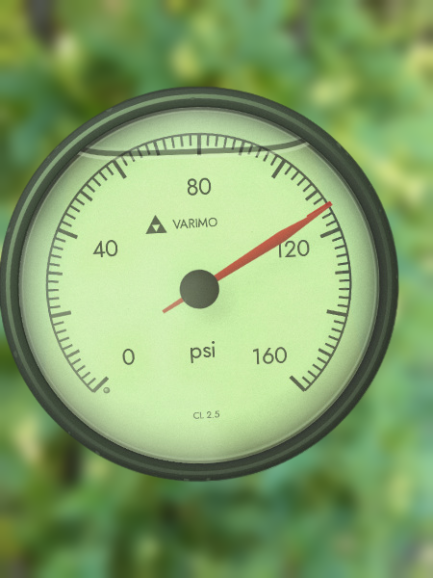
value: {"value": 114, "unit": "psi"}
